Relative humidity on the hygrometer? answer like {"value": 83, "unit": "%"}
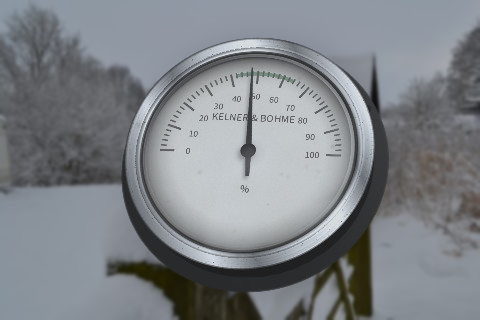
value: {"value": 48, "unit": "%"}
